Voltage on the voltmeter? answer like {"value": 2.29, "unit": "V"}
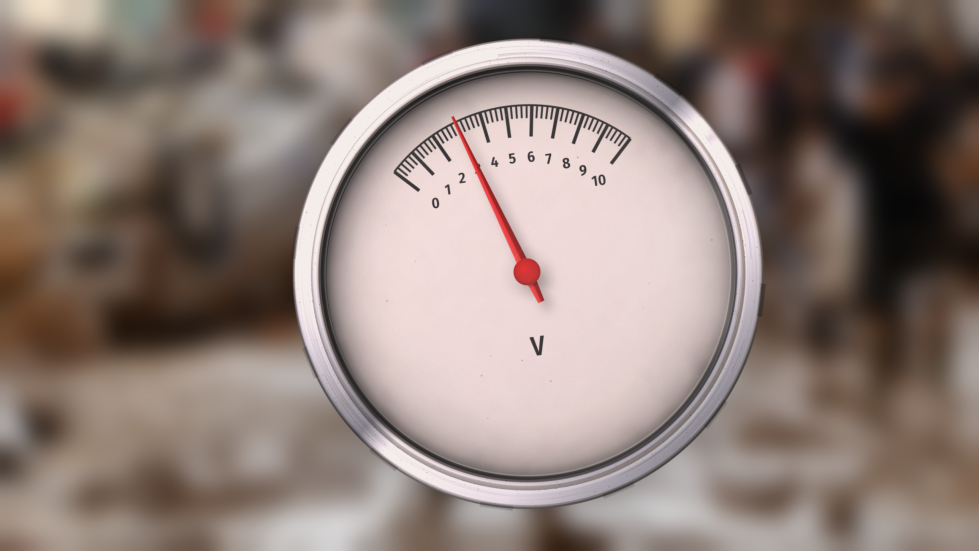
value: {"value": 3, "unit": "V"}
